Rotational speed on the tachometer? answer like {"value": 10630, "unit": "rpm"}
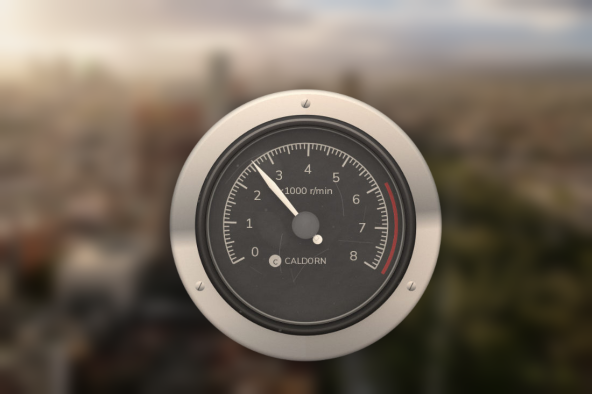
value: {"value": 2600, "unit": "rpm"}
